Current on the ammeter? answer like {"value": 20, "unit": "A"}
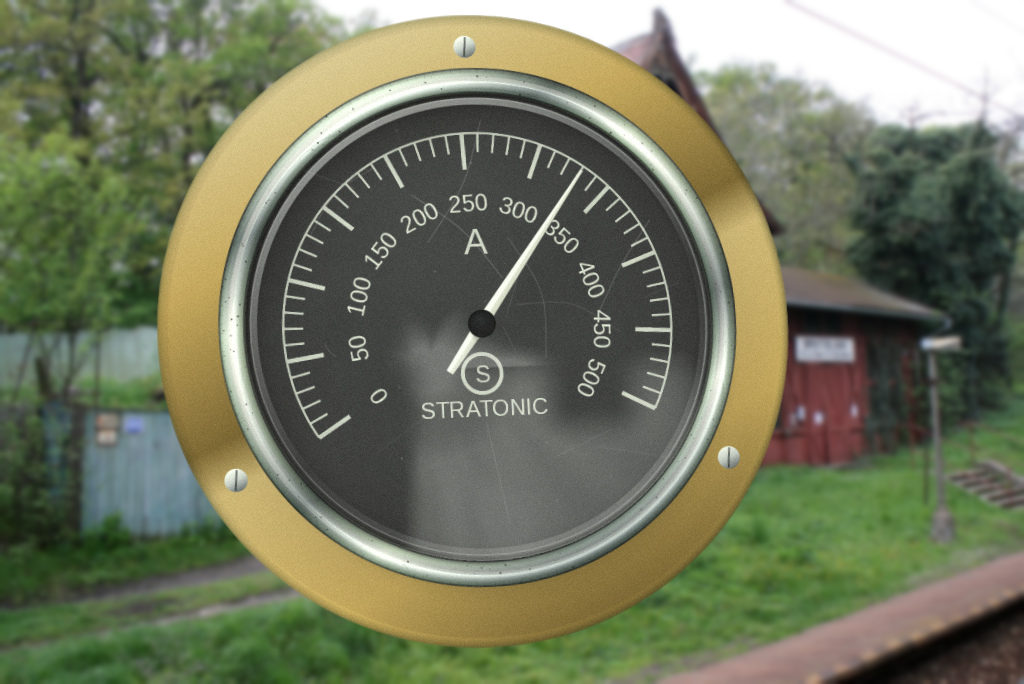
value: {"value": 330, "unit": "A"}
